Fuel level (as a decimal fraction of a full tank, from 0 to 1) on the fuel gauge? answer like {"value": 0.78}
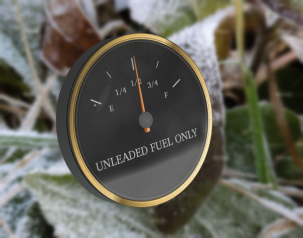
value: {"value": 0.5}
